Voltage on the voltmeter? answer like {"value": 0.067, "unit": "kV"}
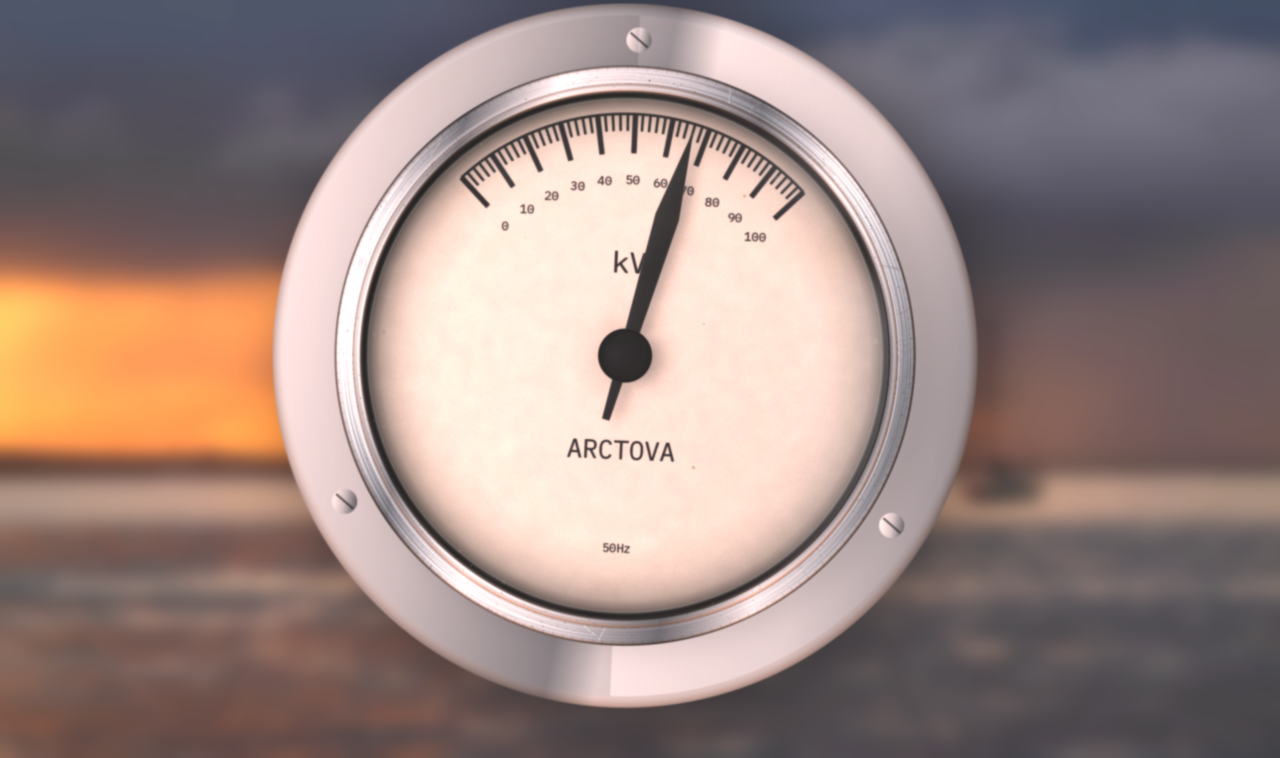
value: {"value": 66, "unit": "kV"}
